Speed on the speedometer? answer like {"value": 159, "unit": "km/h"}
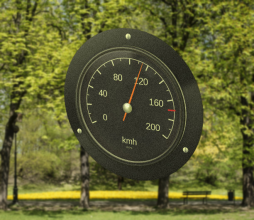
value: {"value": 115, "unit": "km/h"}
